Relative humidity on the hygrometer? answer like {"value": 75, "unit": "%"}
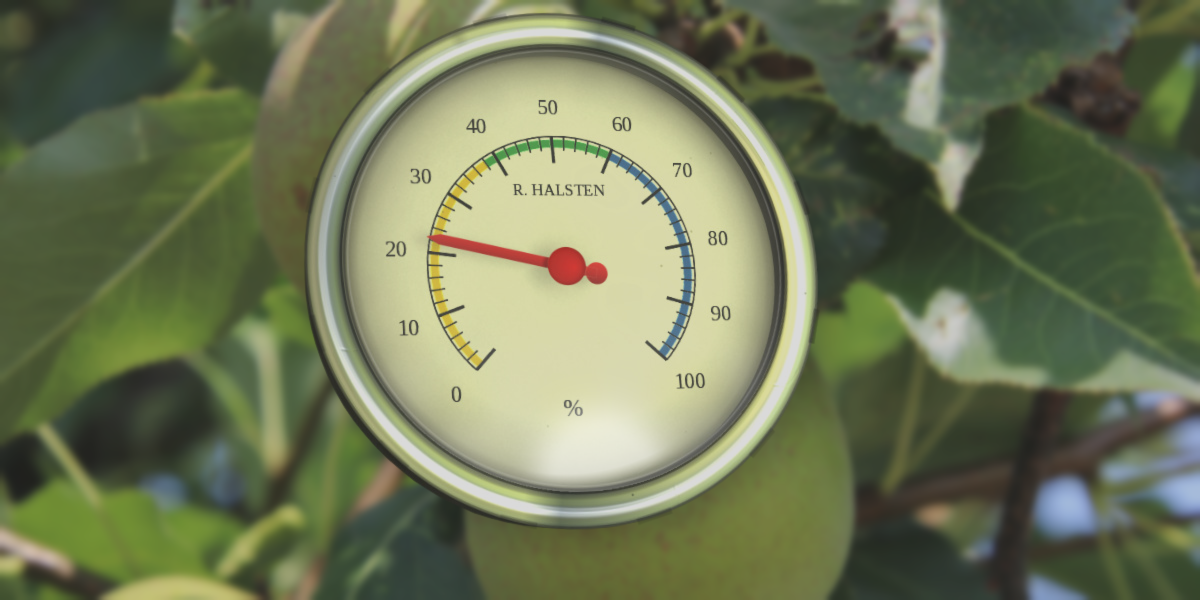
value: {"value": 22, "unit": "%"}
